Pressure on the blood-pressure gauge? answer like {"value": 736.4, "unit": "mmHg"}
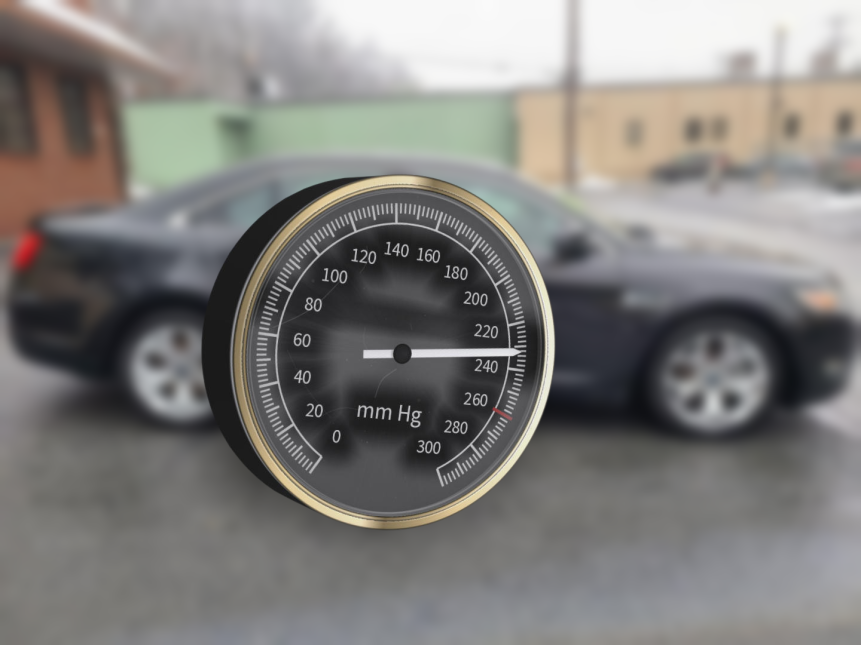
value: {"value": 232, "unit": "mmHg"}
